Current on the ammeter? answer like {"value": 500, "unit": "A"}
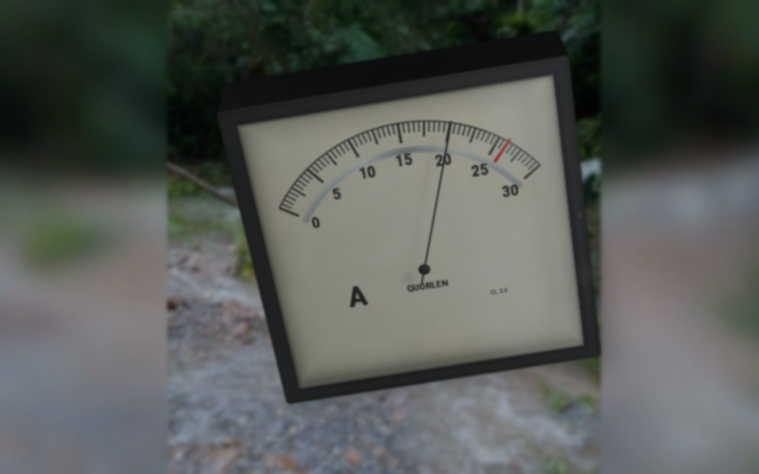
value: {"value": 20, "unit": "A"}
